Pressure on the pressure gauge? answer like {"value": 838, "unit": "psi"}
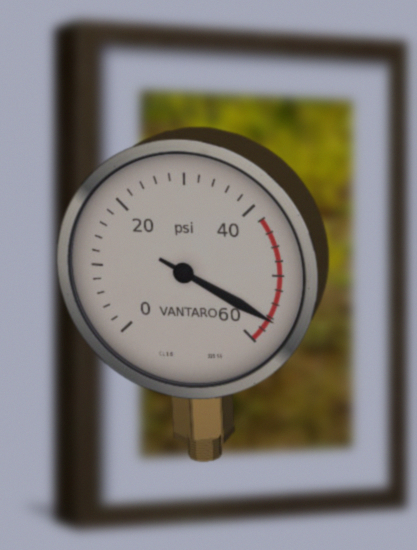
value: {"value": 56, "unit": "psi"}
